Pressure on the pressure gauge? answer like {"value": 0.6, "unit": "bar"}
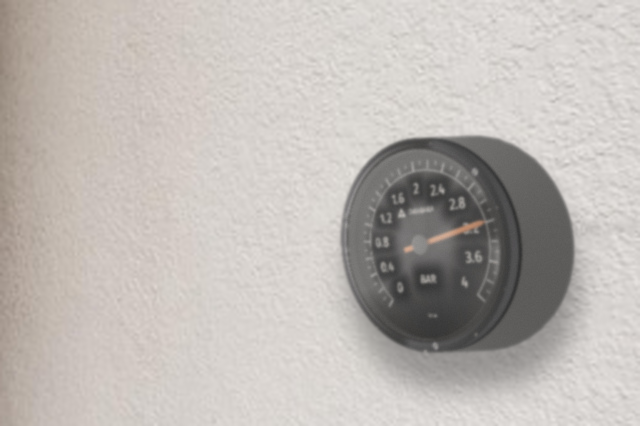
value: {"value": 3.2, "unit": "bar"}
